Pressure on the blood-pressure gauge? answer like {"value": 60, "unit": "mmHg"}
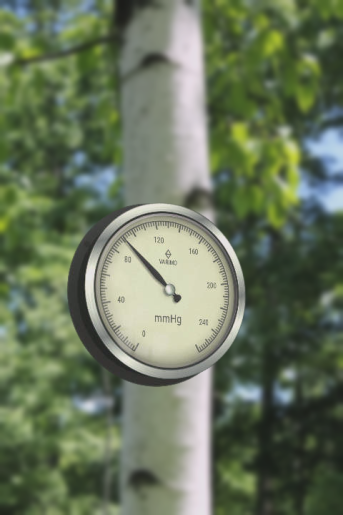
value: {"value": 90, "unit": "mmHg"}
